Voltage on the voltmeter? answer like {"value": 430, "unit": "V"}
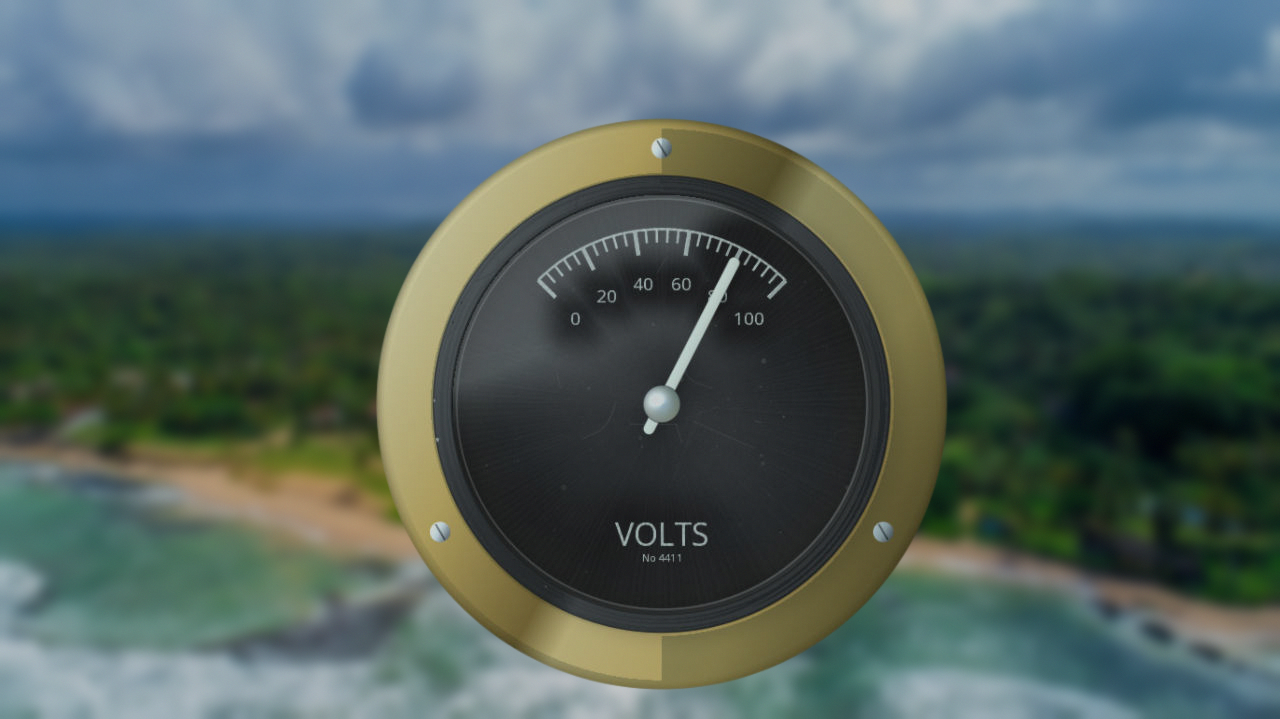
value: {"value": 80, "unit": "V"}
